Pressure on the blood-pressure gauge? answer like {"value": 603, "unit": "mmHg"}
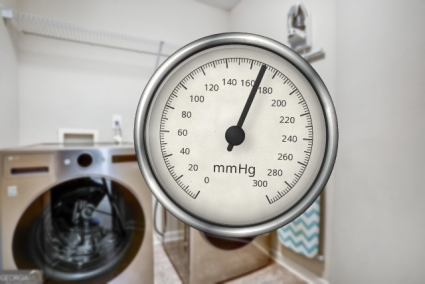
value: {"value": 170, "unit": "mmHg"}
